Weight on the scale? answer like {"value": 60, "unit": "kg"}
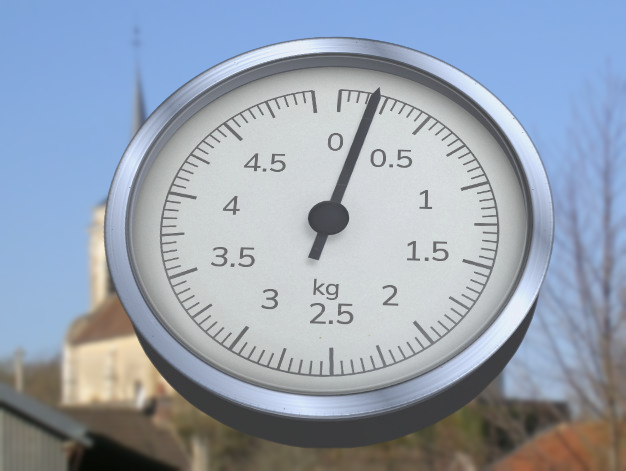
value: {"value": 0.2, "unit": "kg"}
